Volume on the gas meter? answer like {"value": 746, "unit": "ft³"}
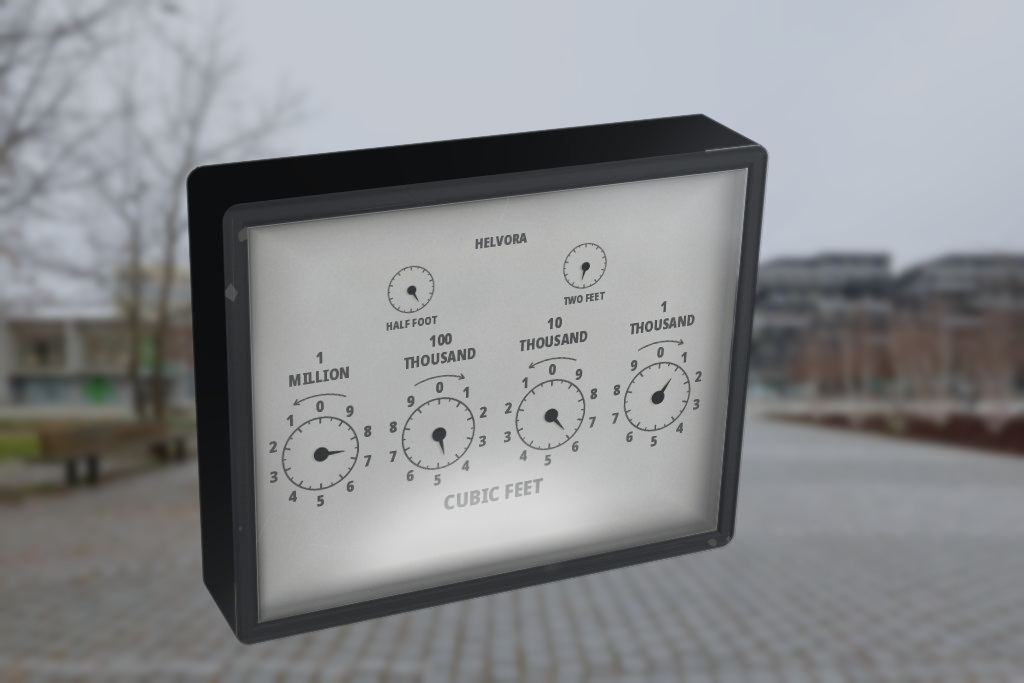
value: {"value": 746100, "unit": "ft³"}
